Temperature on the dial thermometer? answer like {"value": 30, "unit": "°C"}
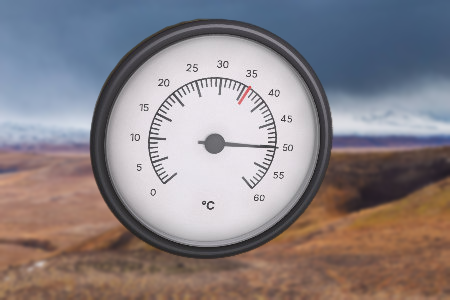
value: {"value": 50, "unit": "°C"}
